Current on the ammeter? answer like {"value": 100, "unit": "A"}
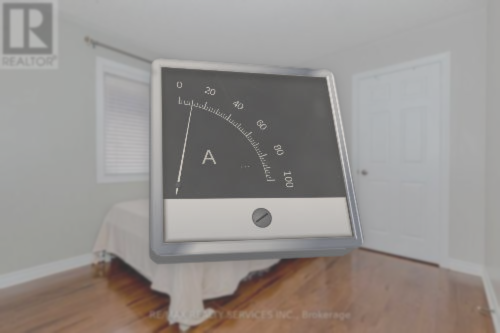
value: {"value": 10, "unit": "A"}
